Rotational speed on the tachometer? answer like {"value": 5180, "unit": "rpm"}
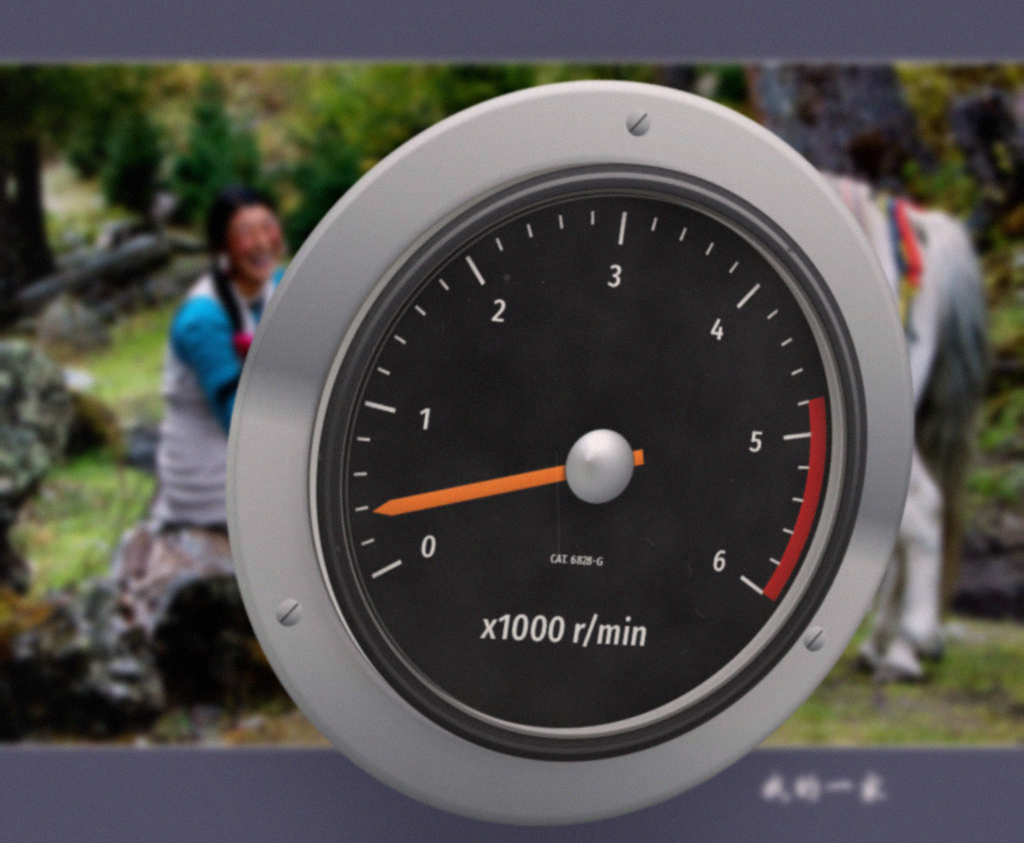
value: {"value": 400, "unit": "rpm"}
